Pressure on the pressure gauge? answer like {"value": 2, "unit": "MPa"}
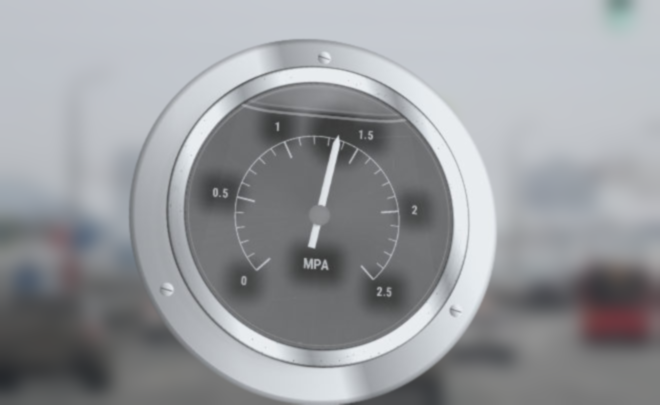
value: {"value": 1.35, "unit": "MPa"}
